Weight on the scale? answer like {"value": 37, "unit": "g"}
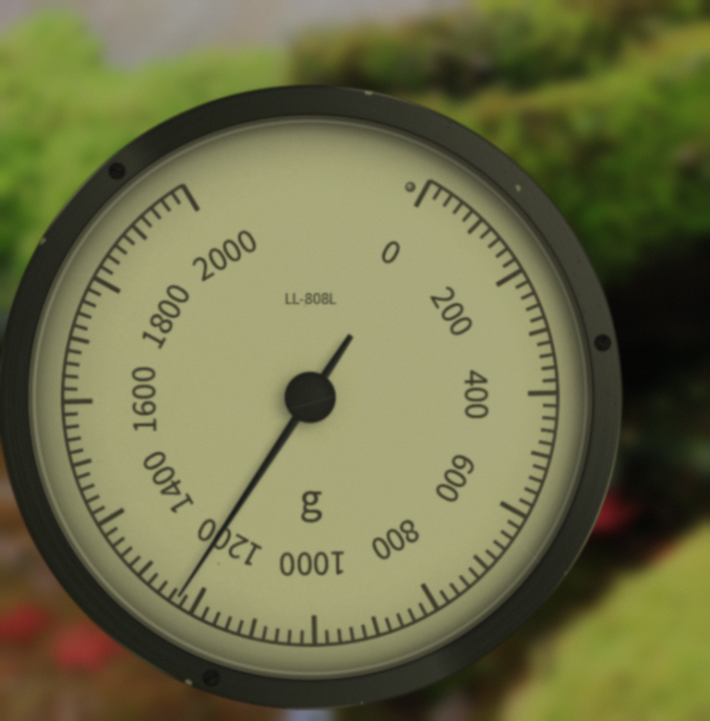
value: {"value": 1230, "unit": "g"}
